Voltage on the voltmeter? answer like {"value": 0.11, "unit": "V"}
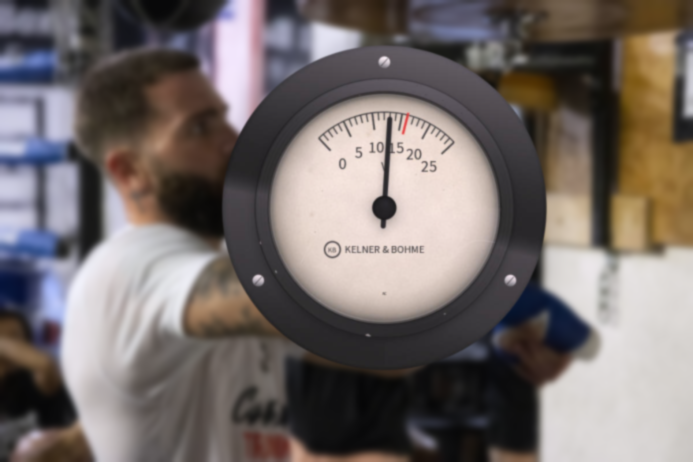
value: {"value": 13, "unit": "V"}
